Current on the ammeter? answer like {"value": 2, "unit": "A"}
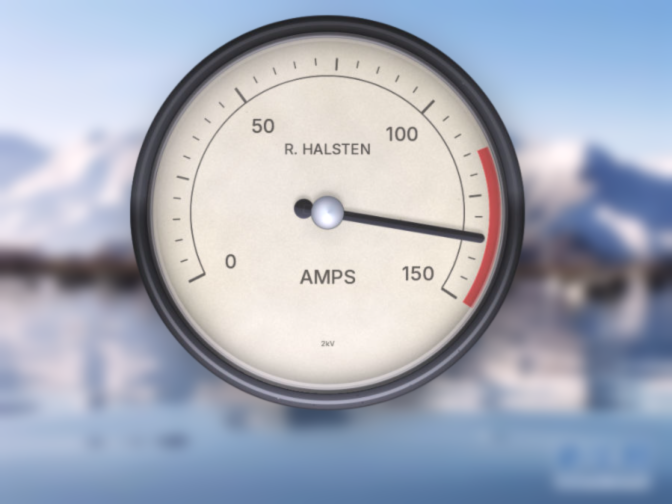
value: {"value": 135, "unit": "A"}
